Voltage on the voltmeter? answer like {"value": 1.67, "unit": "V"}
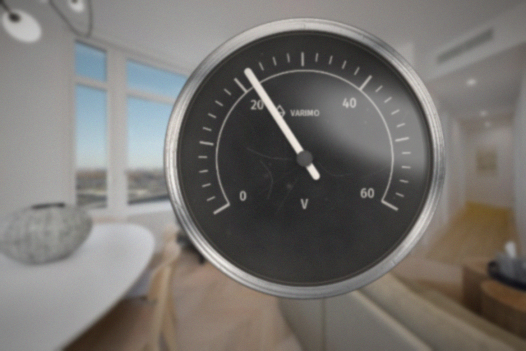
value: {"value": 22, "unit": "V"}
